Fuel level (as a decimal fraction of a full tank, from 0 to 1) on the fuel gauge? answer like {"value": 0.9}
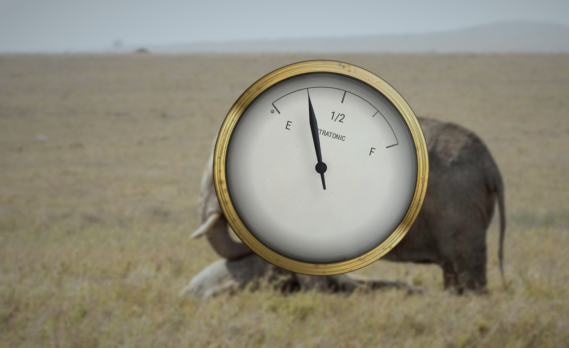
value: {"value": 0.25}
